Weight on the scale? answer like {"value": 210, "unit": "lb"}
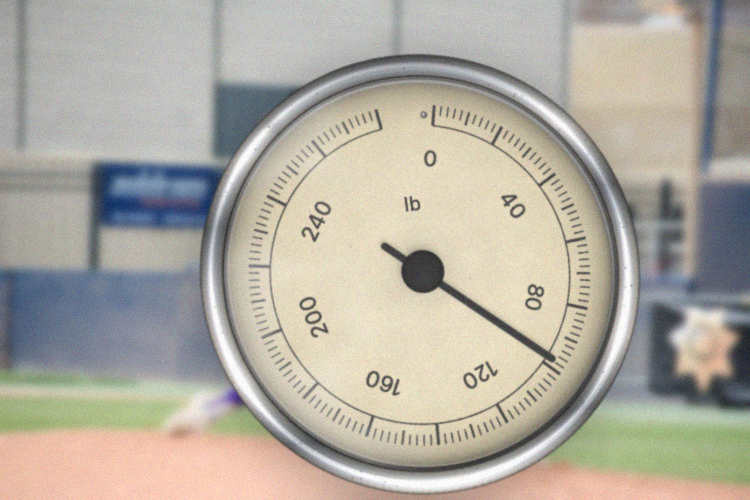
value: {"value": 98, "unit": "lb"}
